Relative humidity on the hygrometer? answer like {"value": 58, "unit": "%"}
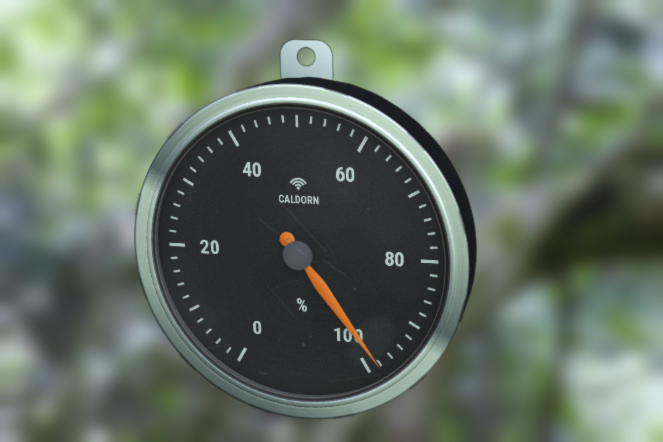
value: {"value": 98, "unit": "%"}
